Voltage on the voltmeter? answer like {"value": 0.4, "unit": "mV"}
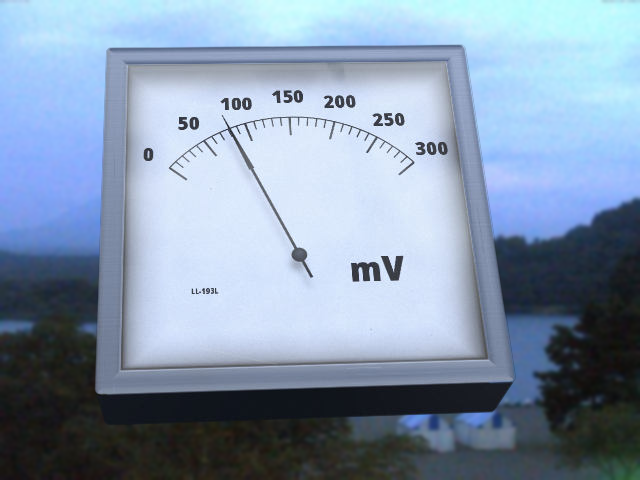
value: {"value": 80, "unit": "mV"}
